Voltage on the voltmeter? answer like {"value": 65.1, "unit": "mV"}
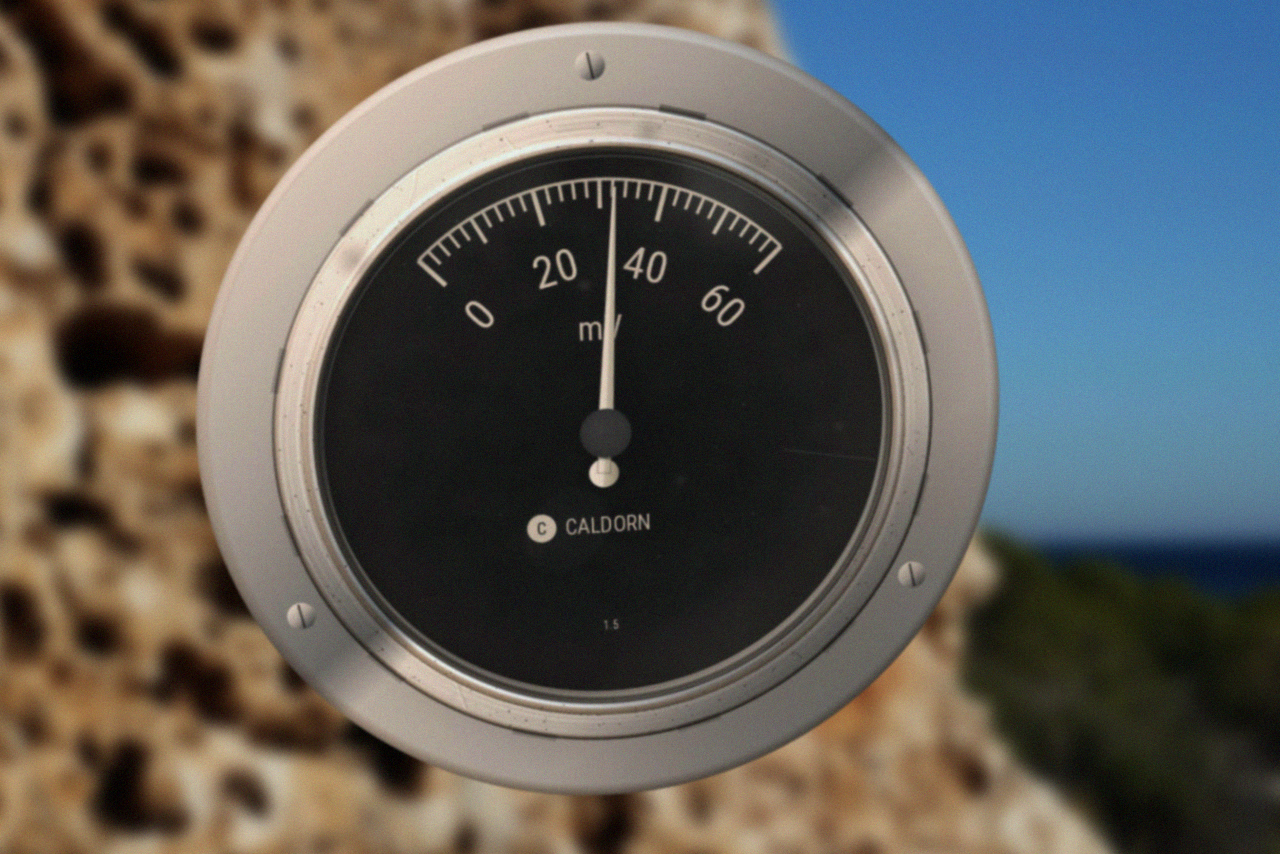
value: {"value": 32, "unit": "mV"}
